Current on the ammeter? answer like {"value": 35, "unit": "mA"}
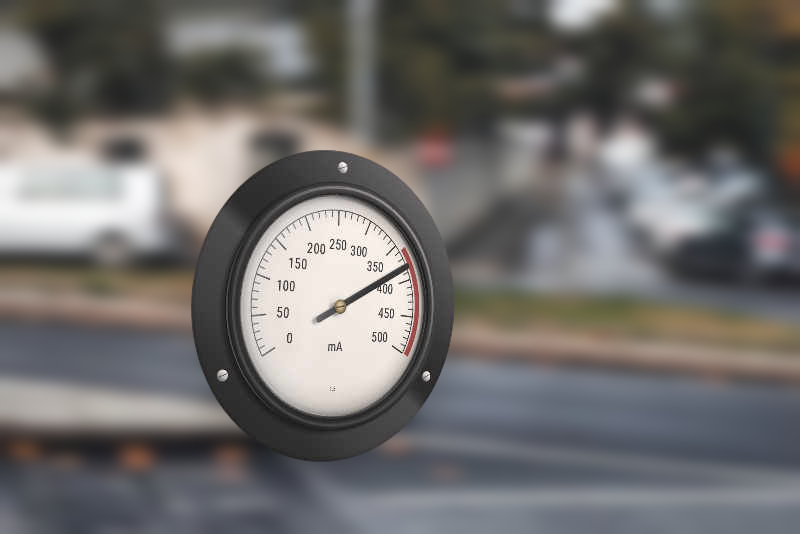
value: {"value": 380, "unit": "mA"}
